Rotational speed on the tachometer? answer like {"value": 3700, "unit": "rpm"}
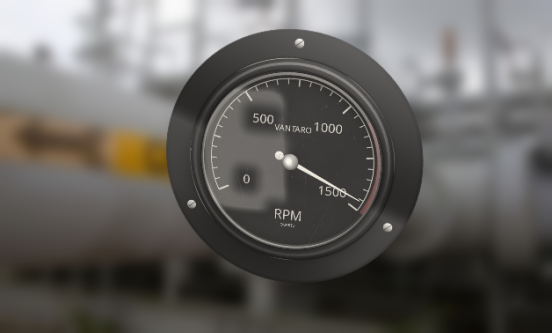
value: {"value": 1450, "unit": "rpm"}
